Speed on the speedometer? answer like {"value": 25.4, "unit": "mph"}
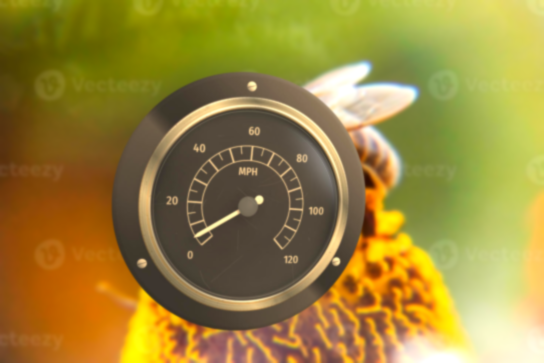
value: {"value": 5, "unit": "mph"}
